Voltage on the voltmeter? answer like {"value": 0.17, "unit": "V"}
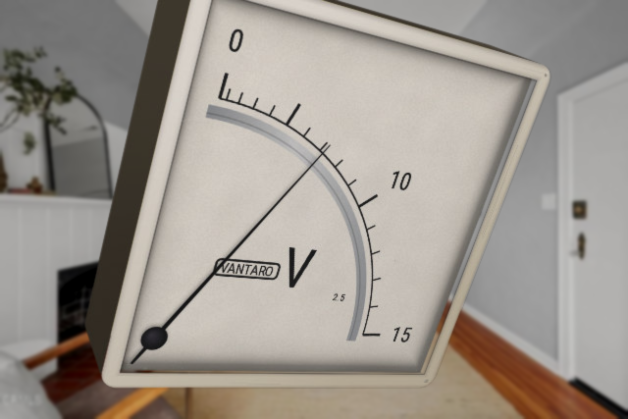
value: {"value": 7, "unit": "V"}
